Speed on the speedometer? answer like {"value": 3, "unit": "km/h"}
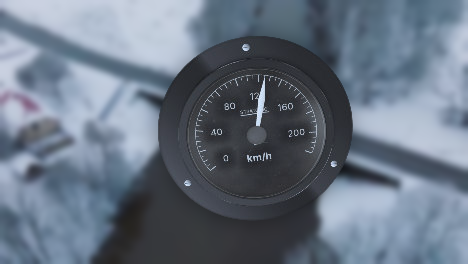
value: {"value": 125, "unit": "km/h"}
